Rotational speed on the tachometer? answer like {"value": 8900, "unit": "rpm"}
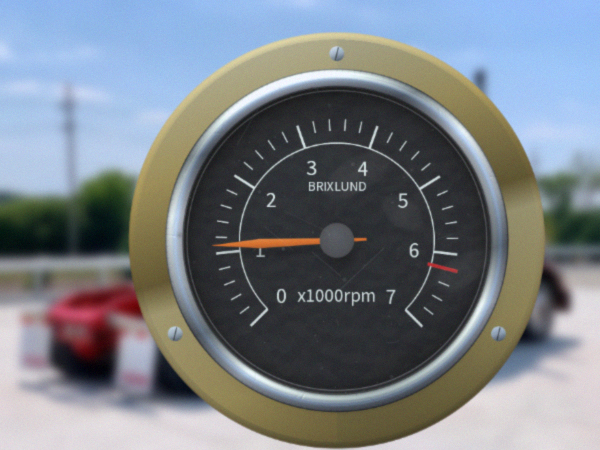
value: {"value": 1100, "unit": "rpm"}
